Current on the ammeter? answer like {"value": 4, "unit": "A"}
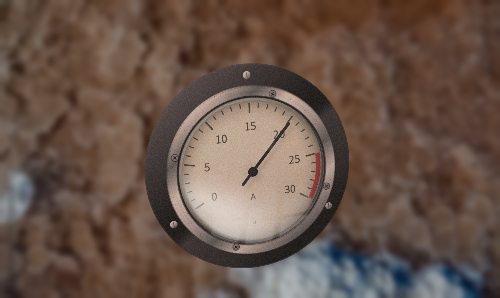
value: {"value": 20, "unit": "A"}
